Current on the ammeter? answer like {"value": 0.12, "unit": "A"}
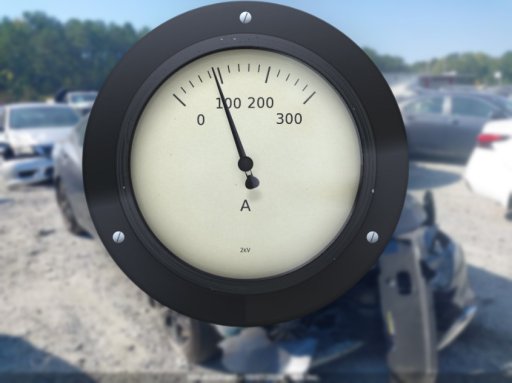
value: {"value": 90, "unit": "A"}
